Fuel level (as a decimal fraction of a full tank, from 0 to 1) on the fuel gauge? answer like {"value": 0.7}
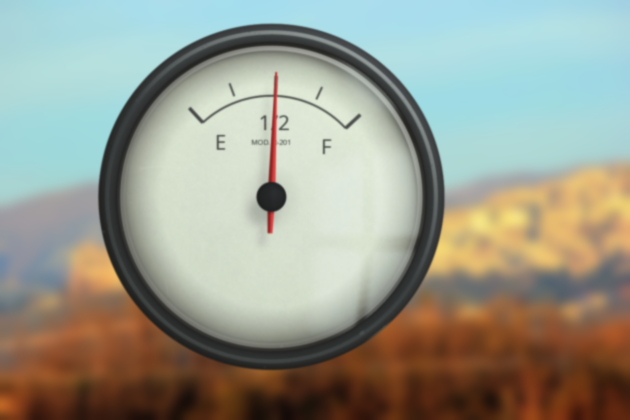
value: {"value": 0.5}
